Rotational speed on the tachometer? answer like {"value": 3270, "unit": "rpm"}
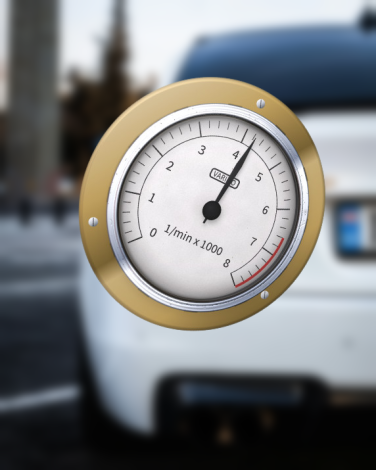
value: {"value": 4200, "unit": "rpm"}
